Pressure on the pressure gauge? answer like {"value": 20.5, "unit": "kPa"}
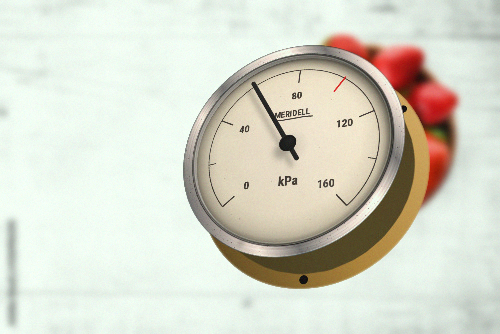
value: {"value": 60, "unit": "kPa"}
